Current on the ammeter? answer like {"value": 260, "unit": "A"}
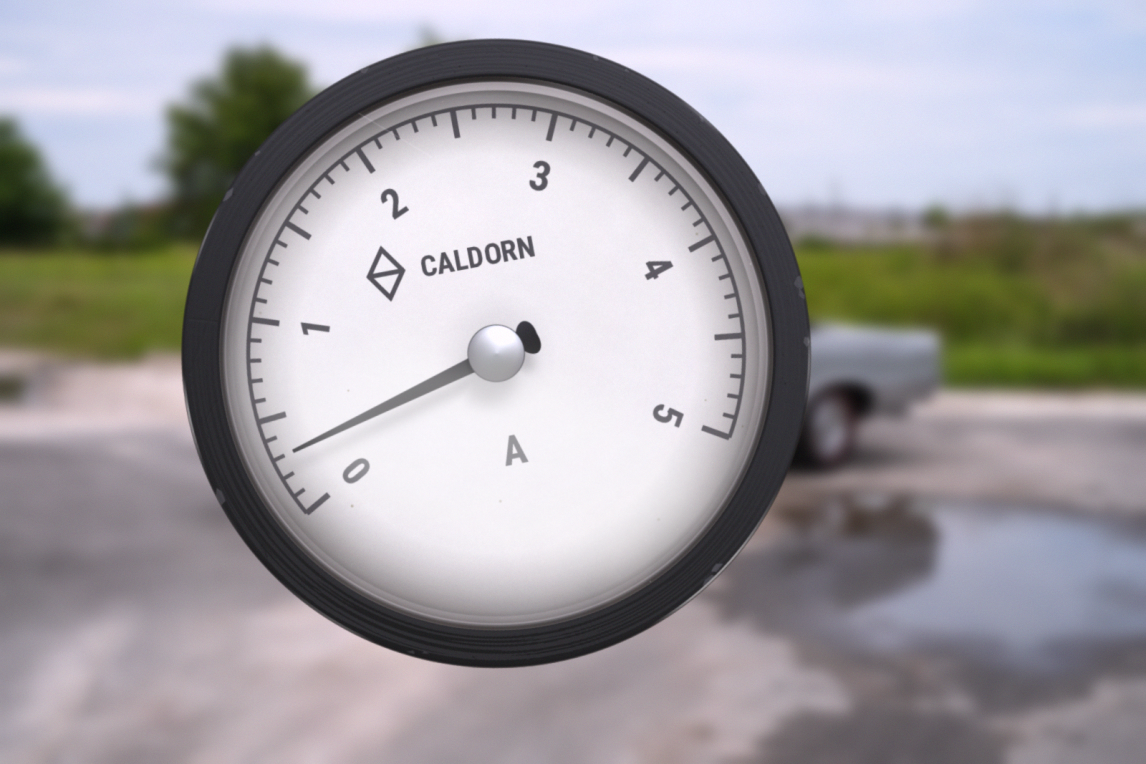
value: {"value": 0.3, "unit": "A"}
